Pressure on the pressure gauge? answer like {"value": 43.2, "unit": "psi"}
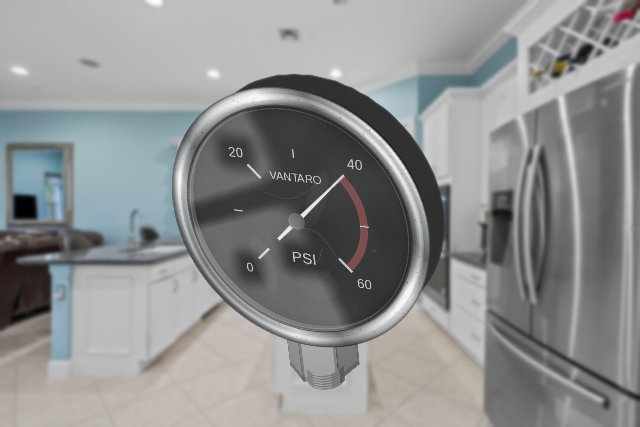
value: {"value": 40, "unit": "psi"}
